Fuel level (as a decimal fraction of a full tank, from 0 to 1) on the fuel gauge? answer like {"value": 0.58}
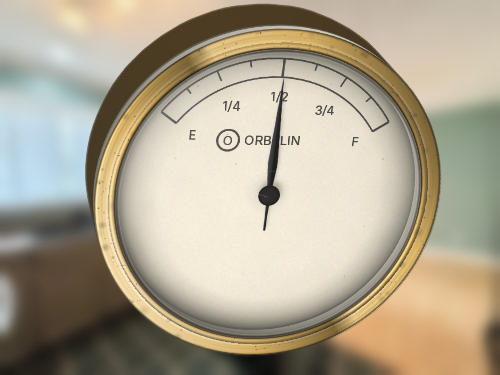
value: {"value": 0.5}
